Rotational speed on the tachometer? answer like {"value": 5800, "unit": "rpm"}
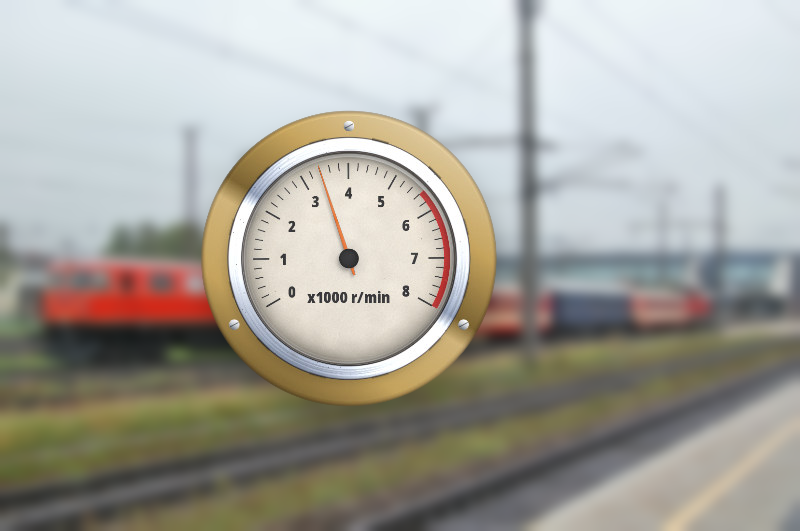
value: {"value": 3400, "unit": "rpm"}
